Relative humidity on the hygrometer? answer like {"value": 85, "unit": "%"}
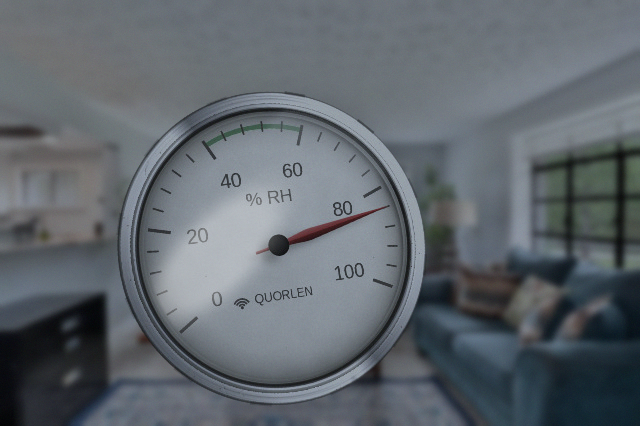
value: {"value": 84, "unit": "%"}
